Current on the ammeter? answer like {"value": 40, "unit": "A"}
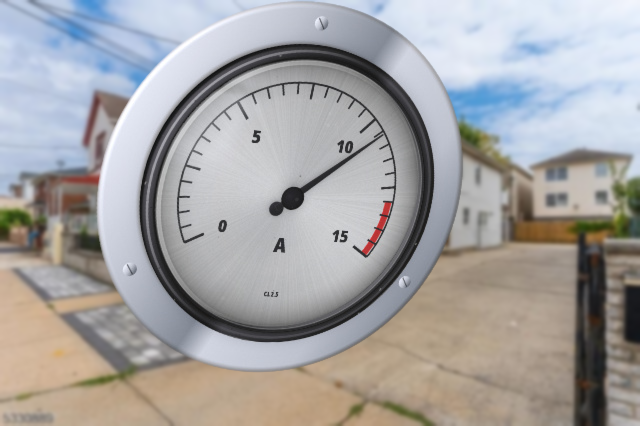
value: {"value": 10.5, "unit": "A"}
